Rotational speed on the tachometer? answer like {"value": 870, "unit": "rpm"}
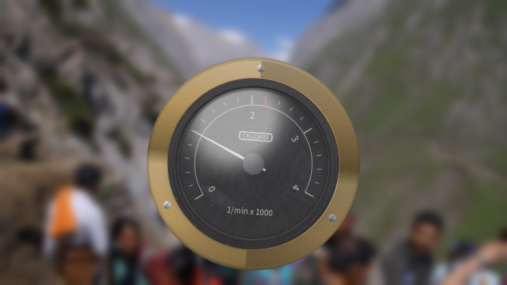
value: {"value": 1000, "unit": "rpm"}
